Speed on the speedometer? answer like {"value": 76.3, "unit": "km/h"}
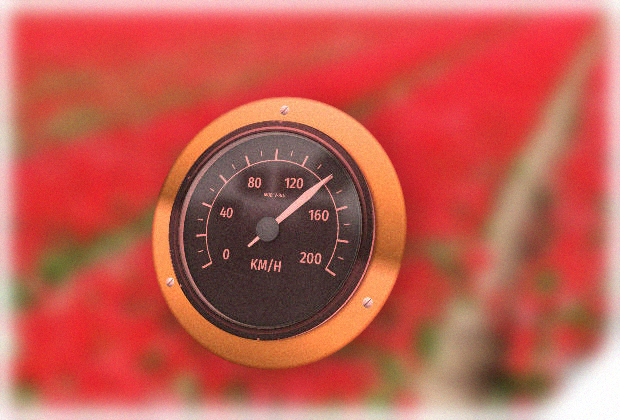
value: {"value": 140, "unit": "km/h"}
